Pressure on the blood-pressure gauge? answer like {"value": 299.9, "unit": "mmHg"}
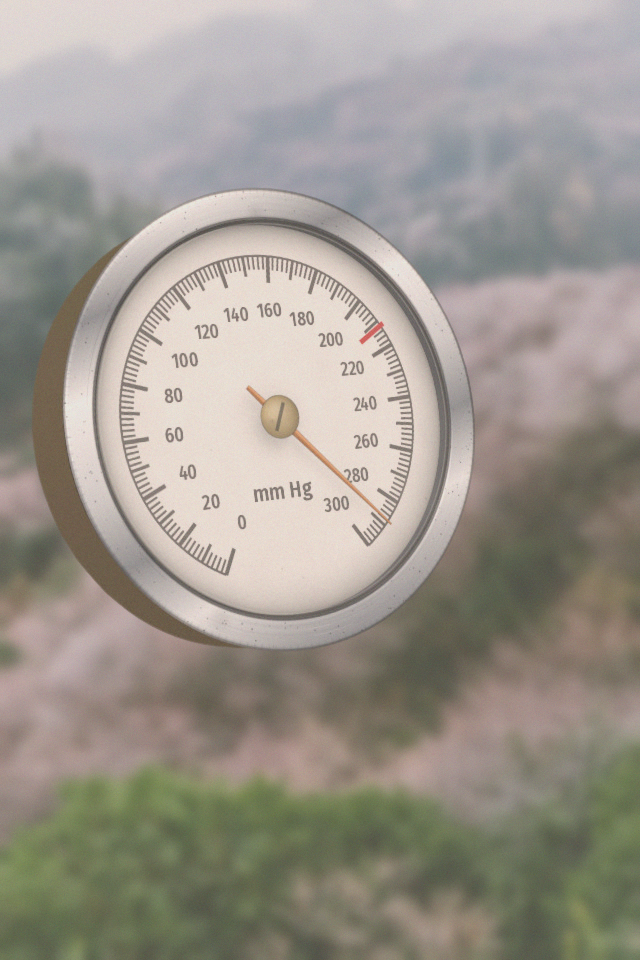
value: {"value": 290, "unit": "mmHg"}
